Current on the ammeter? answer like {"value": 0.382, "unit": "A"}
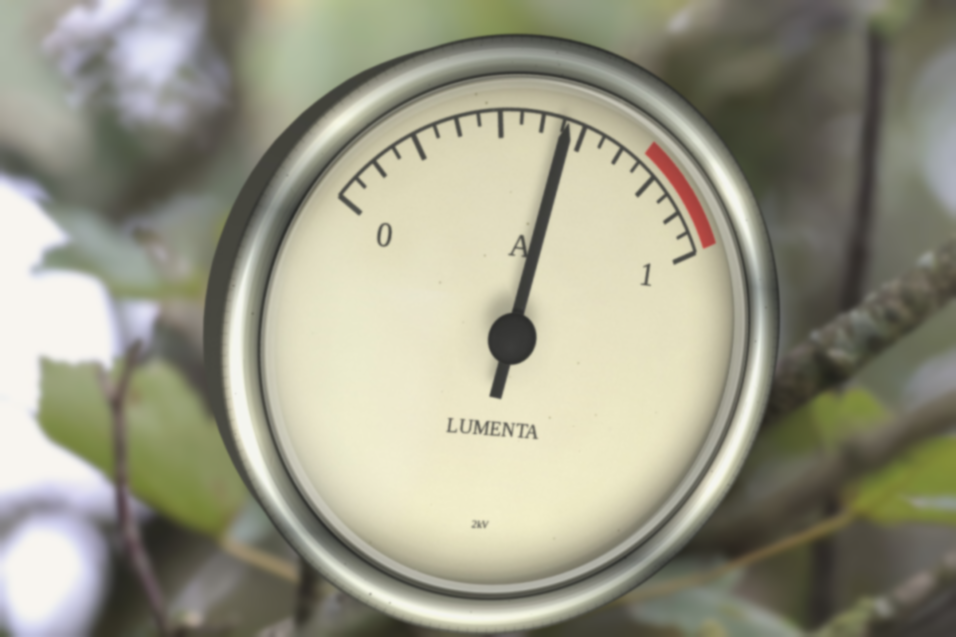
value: {"value": 0.55, "unit": "A"}
